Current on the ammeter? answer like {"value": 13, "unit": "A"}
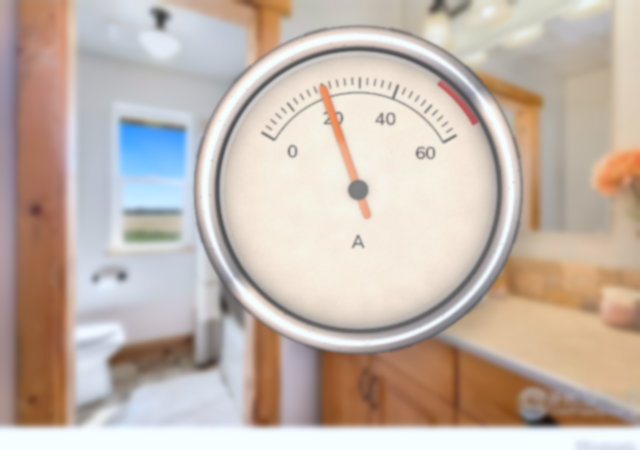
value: {"value": 20, "unit": "A"}
